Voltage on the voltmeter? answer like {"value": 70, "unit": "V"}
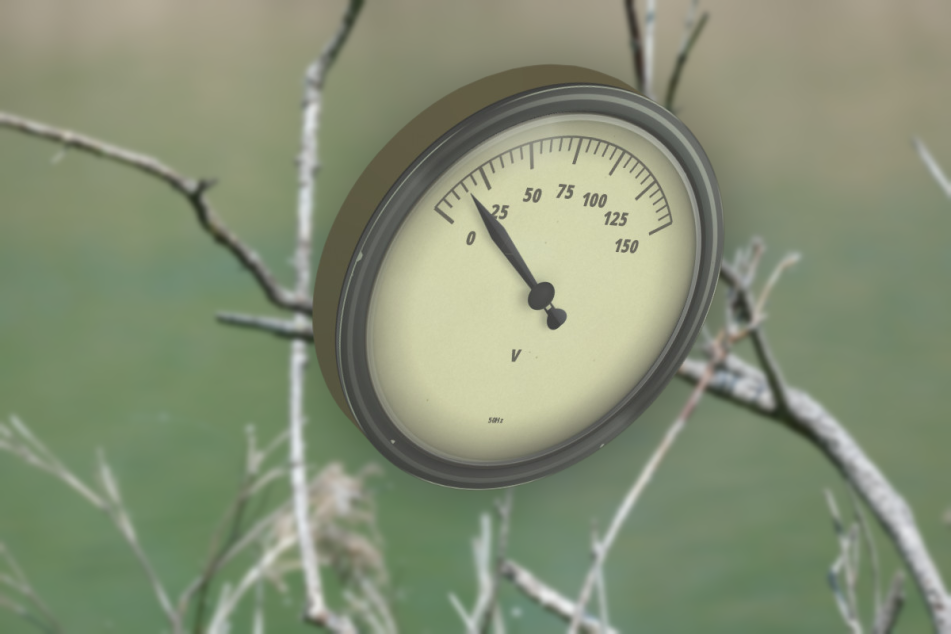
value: {"value": 15, "unit": "V"}
